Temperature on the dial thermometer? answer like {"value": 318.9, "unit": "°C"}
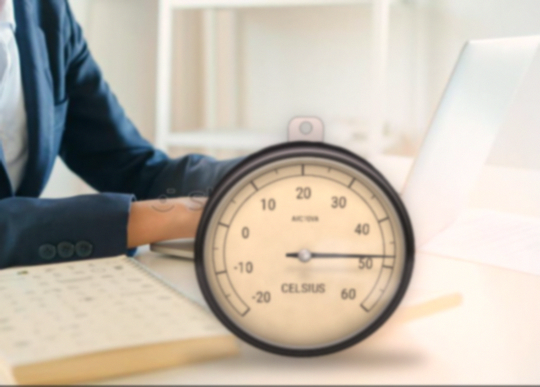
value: {"value": 47.5, "unit": "°C"}
